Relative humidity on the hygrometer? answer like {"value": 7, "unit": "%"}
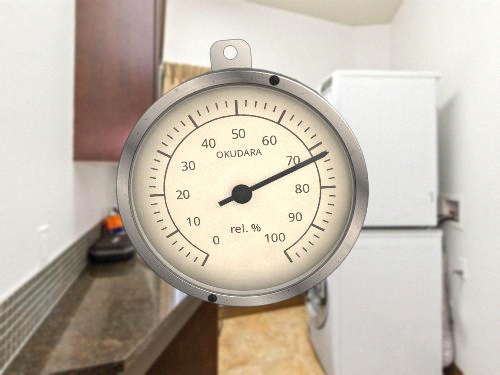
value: {"value": 72, "unit": "%"}
